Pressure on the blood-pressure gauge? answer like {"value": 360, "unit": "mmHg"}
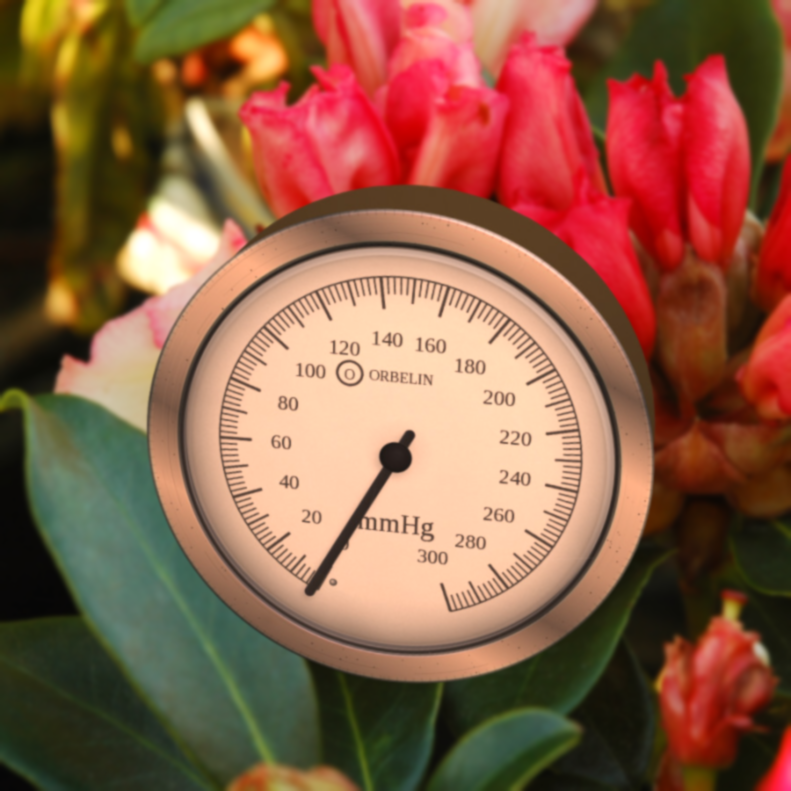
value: {"value": 2, "unit": "mmHg"}
